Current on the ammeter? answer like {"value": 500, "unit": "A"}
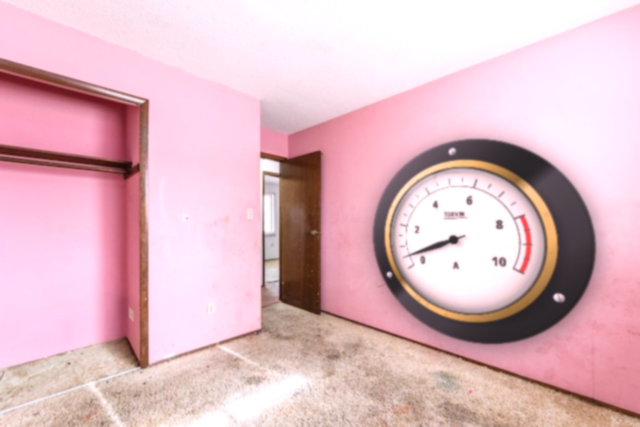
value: {"value": 0.5, "unit": "A"}
